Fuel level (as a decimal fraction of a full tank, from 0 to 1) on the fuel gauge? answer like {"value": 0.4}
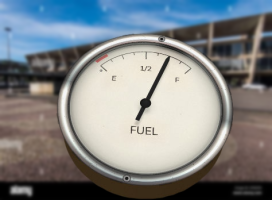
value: {"value": 0.75}
